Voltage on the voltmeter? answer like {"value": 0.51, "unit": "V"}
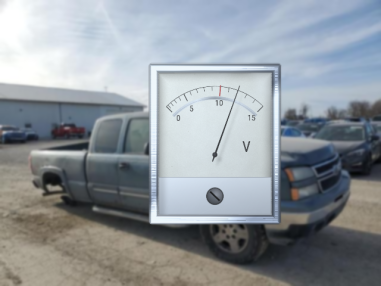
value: {"value": 12, "unit": "V"}
